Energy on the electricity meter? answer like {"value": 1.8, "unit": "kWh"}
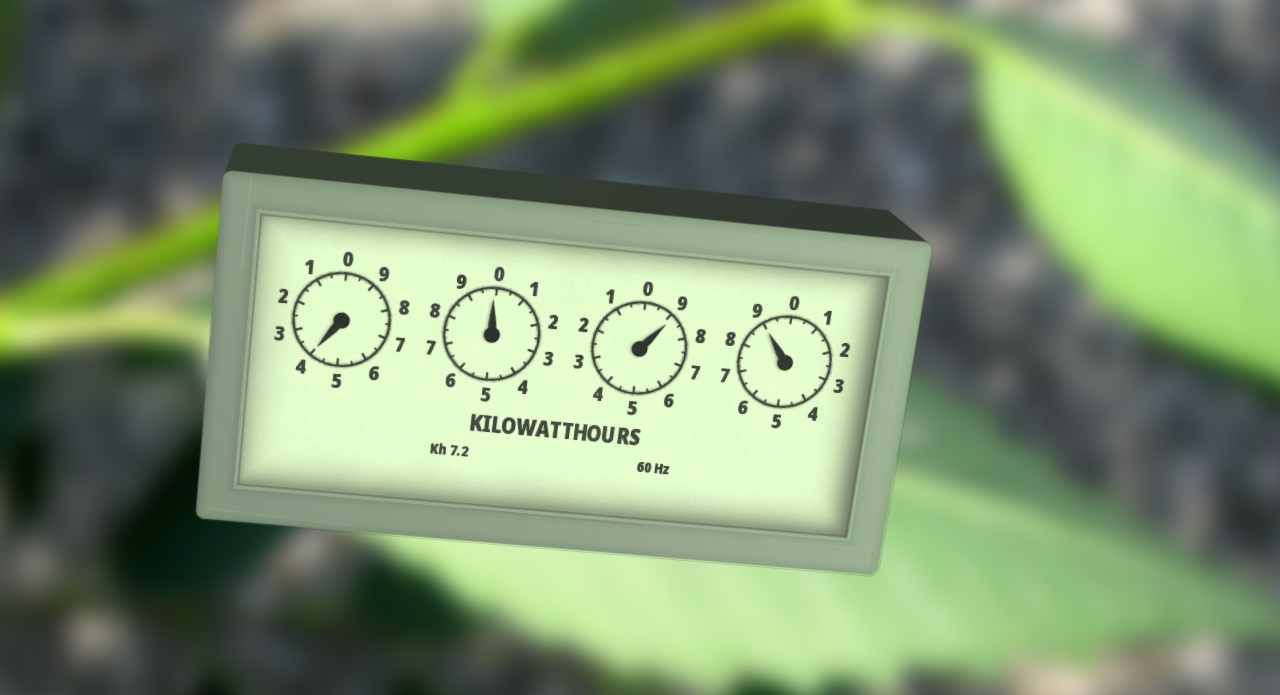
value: {"value": 3989, "unit": "kWh"}
